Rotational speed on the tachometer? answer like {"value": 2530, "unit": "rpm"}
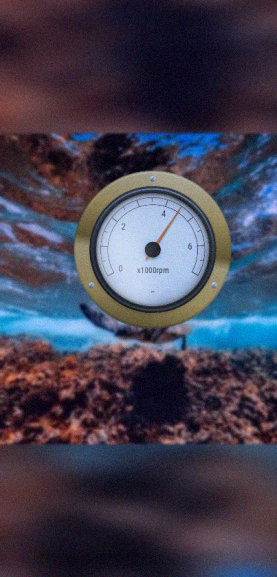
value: {"value": 4500, "unit": "rpm"}
